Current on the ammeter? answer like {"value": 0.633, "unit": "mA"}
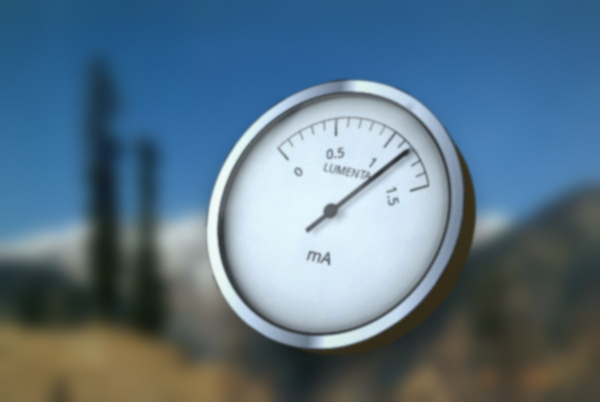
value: {"value": 1.2, "unit": "mA"}
